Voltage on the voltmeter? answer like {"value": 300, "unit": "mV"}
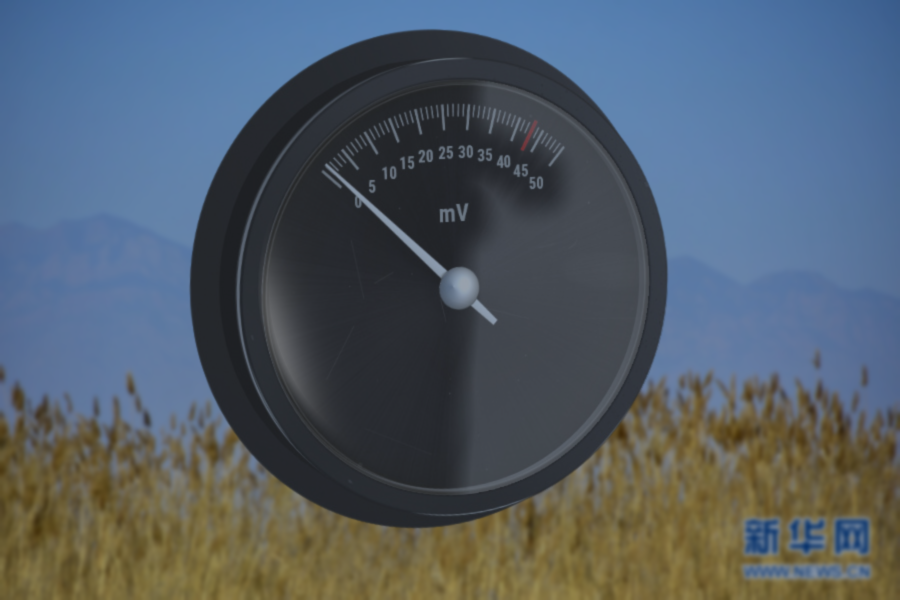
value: {"value": 1, "unit": "mV"}
